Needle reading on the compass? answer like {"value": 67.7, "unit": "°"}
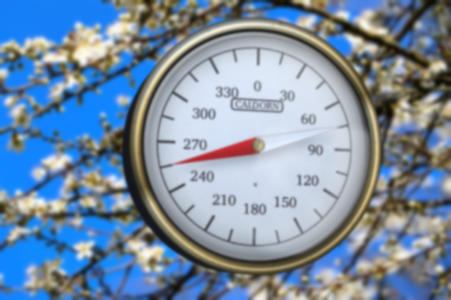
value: {"value": 255, "unit": "°"}
